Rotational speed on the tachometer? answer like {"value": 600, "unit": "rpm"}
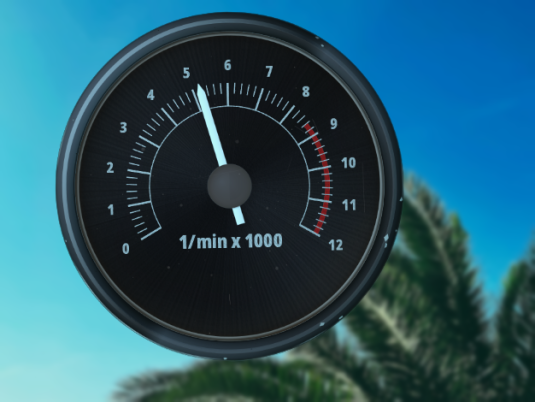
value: {"value": 5200, "unit": "rpm"}
